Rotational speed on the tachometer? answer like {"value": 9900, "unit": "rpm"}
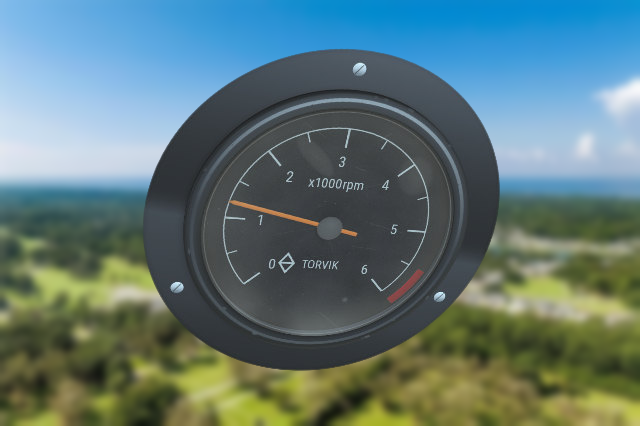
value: {"value": 1250, "unit": "rpm"}
